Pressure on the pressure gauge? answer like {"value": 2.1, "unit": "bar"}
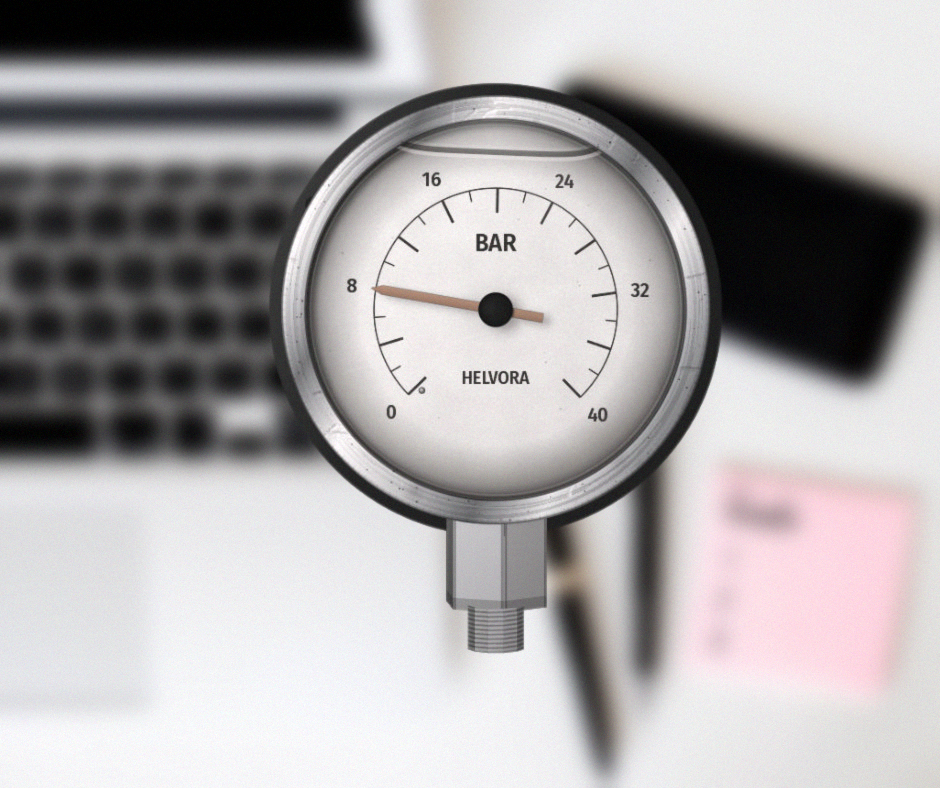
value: {"value": 8, "unit": "bar"}
